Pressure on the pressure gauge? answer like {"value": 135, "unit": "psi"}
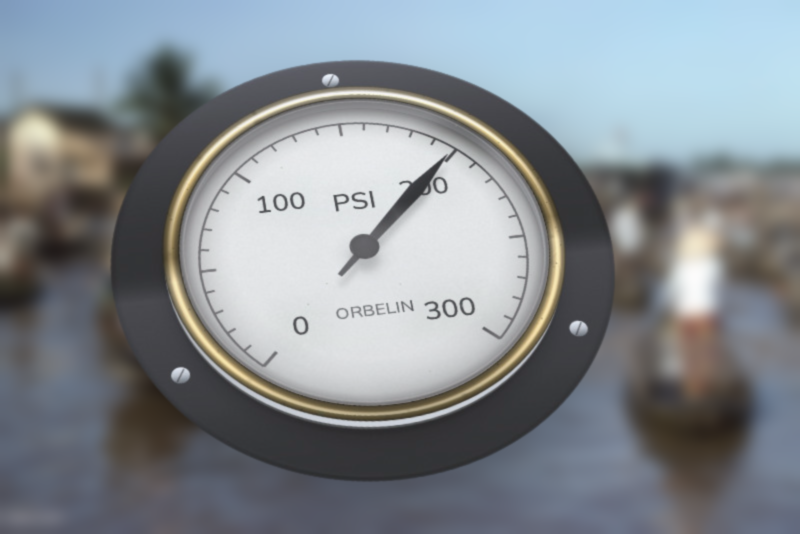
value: {"value": 200, "unit": "psi"}
